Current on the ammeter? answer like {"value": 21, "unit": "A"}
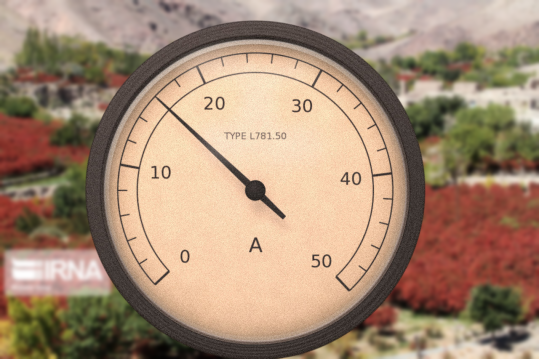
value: {"value": 16, "unit": "A"}
